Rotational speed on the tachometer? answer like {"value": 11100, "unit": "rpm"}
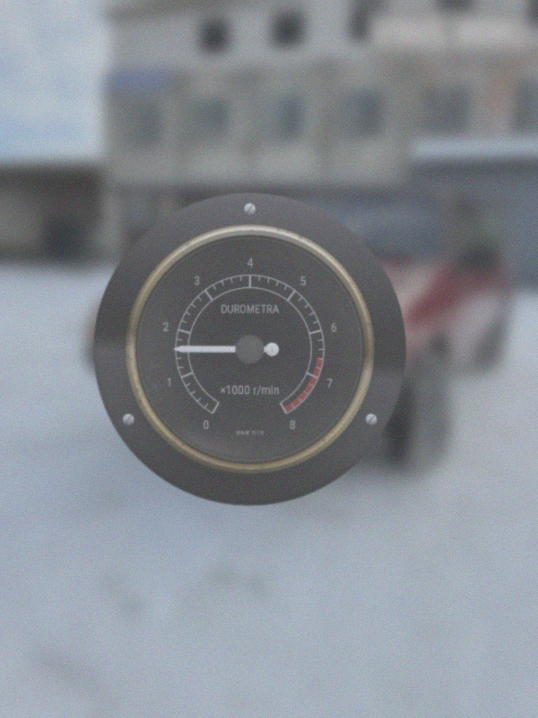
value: {"value": 1600, "unit": "rpm"}
